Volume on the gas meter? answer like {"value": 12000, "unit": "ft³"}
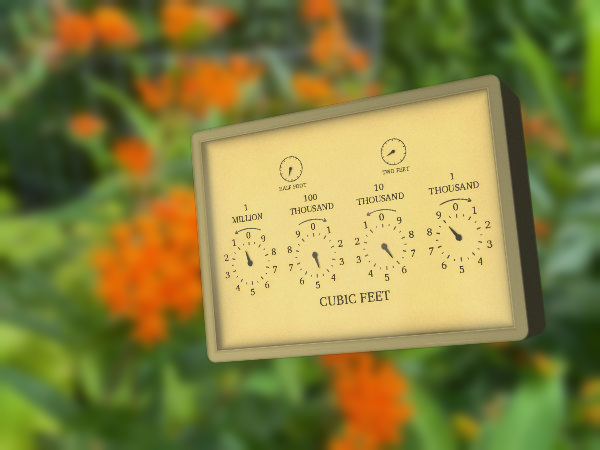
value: {"value": 45900, "unit": "ft³"}
